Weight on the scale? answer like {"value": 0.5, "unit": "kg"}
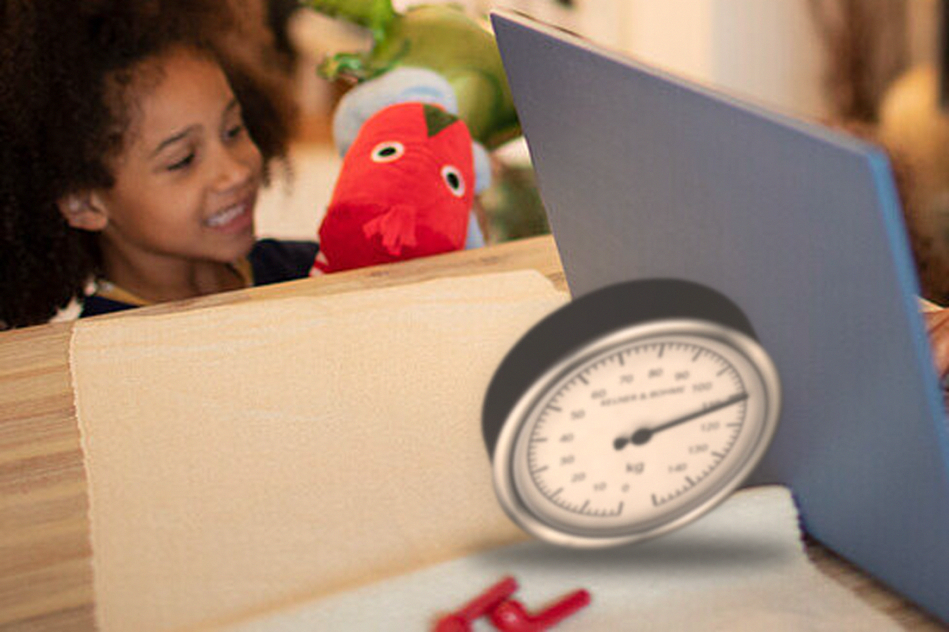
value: {"value": 110, "unit": "kg"}
